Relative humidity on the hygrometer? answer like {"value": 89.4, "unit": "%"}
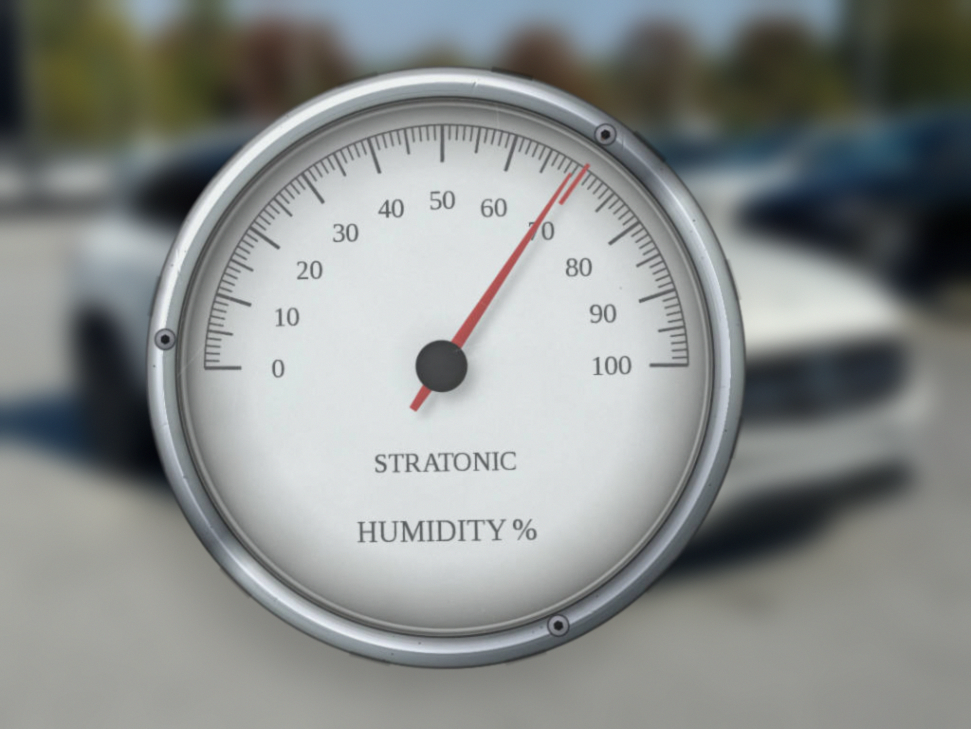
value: {"value": 69, "unit": "%"}
